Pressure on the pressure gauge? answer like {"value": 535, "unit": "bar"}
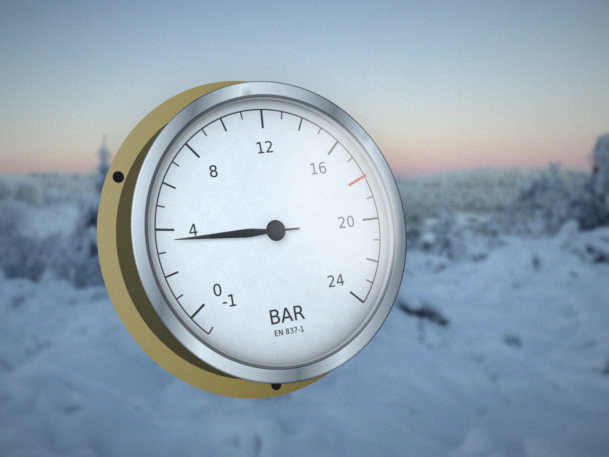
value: {"value": 3.5, "unit": "bar"}
